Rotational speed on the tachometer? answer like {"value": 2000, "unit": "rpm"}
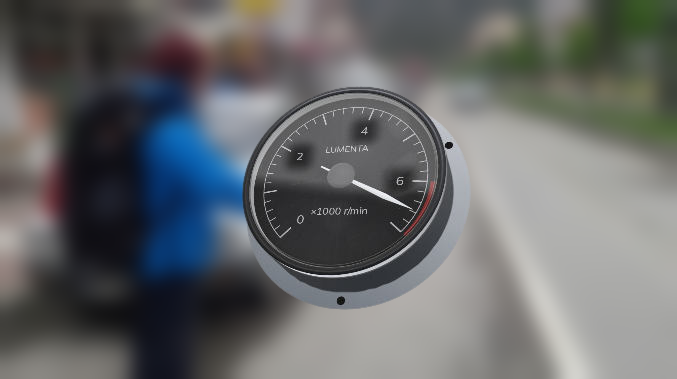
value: {"value": 6600, "unit": "rpm"}
